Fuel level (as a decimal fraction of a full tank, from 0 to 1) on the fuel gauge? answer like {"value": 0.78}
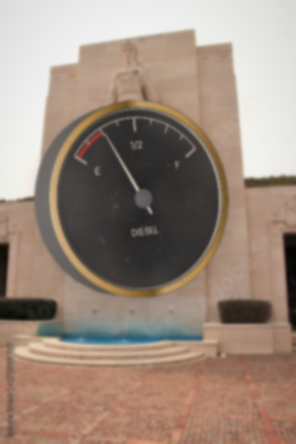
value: {"value": 0.25}
